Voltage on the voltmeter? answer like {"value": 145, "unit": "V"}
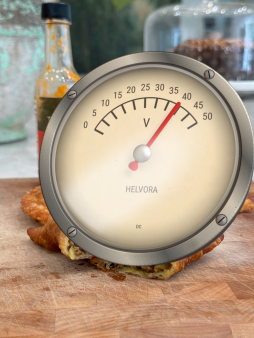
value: {"value": 40, "unit": "V"}
